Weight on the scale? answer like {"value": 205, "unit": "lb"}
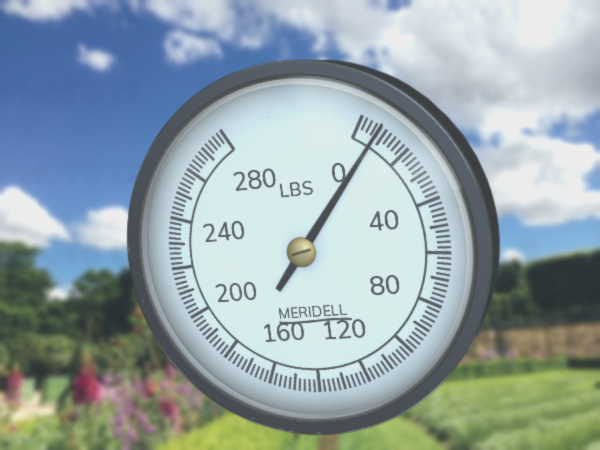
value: {"value": 8, "unit": "lb"}
